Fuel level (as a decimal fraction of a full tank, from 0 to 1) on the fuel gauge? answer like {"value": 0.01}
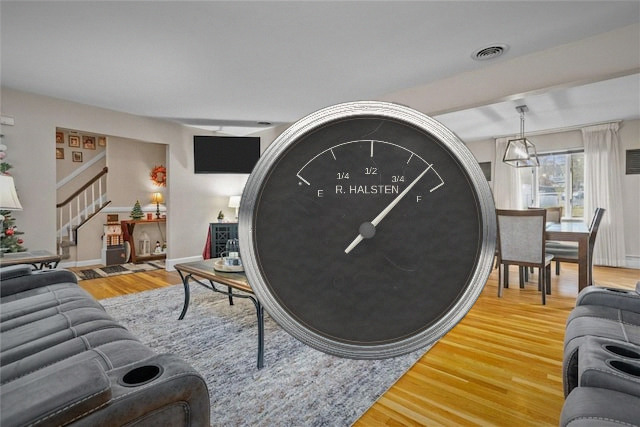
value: {"value": 0.875}
